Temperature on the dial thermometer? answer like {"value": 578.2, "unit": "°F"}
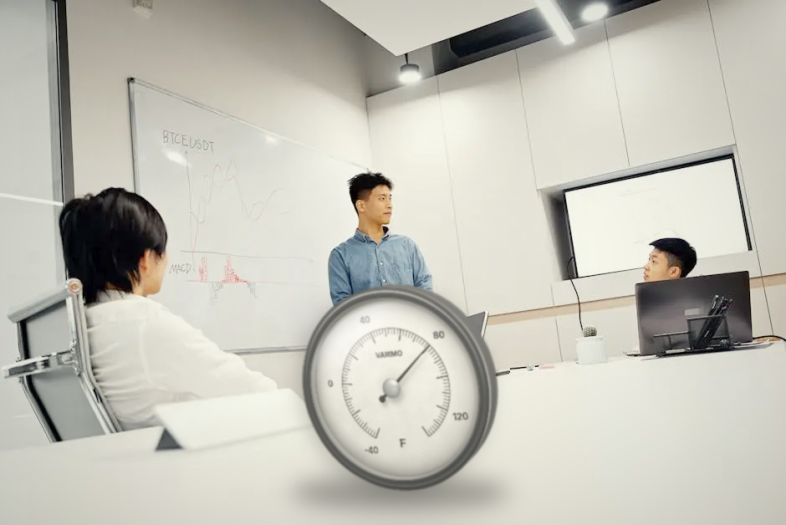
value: {"value": 80, "unit": "°F"}
